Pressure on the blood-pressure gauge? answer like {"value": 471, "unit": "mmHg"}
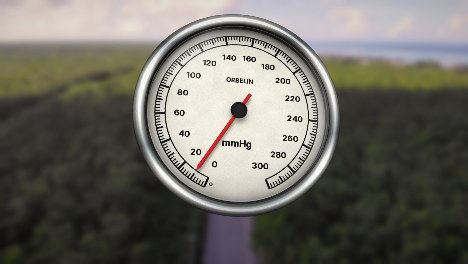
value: {"value": 10, "unit": "mmHg"}
